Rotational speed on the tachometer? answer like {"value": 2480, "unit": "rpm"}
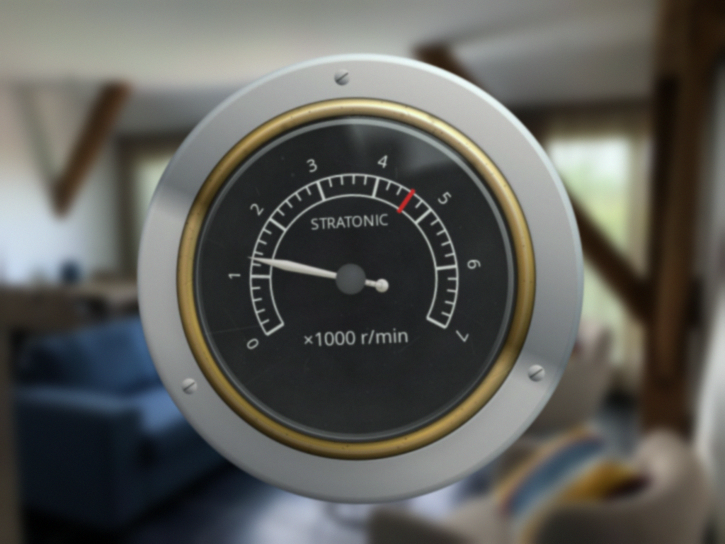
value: {"value": 1300, "unit": "rpm"}
